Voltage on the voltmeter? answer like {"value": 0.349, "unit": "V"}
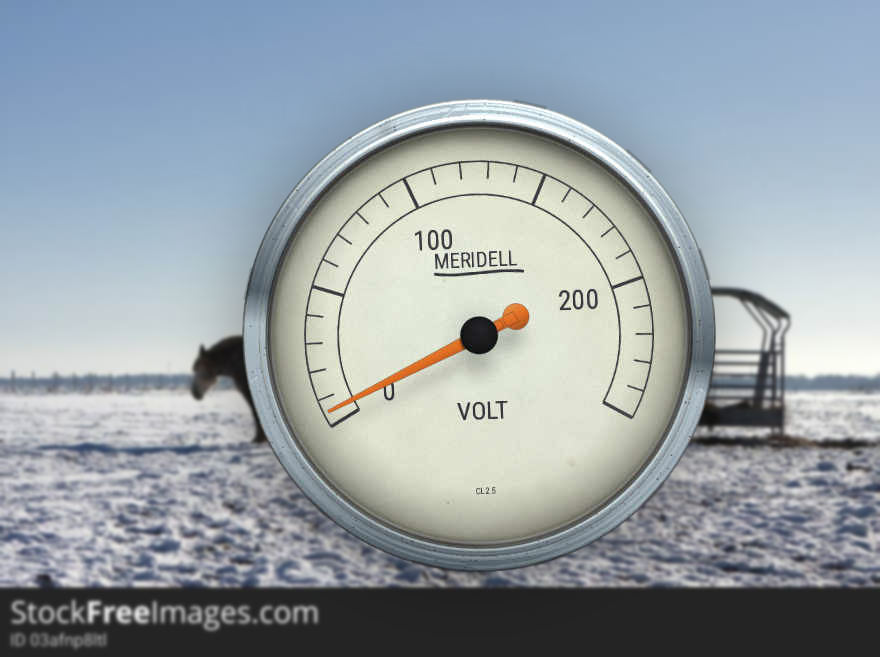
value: {"value": 5, "unit": "V"}
